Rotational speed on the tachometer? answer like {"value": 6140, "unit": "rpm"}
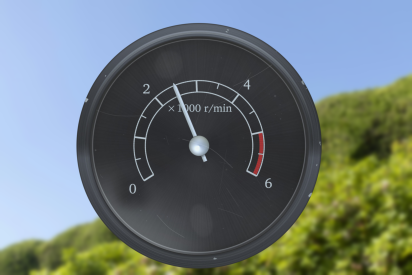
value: {"value": 2500, "unit": "rpm"}
